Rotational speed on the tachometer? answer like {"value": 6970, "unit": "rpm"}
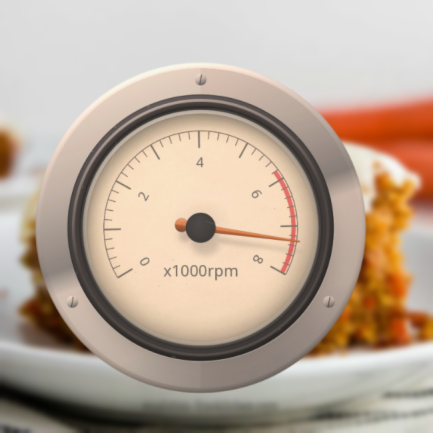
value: {"value": 7300, "unit": "rpm"}
